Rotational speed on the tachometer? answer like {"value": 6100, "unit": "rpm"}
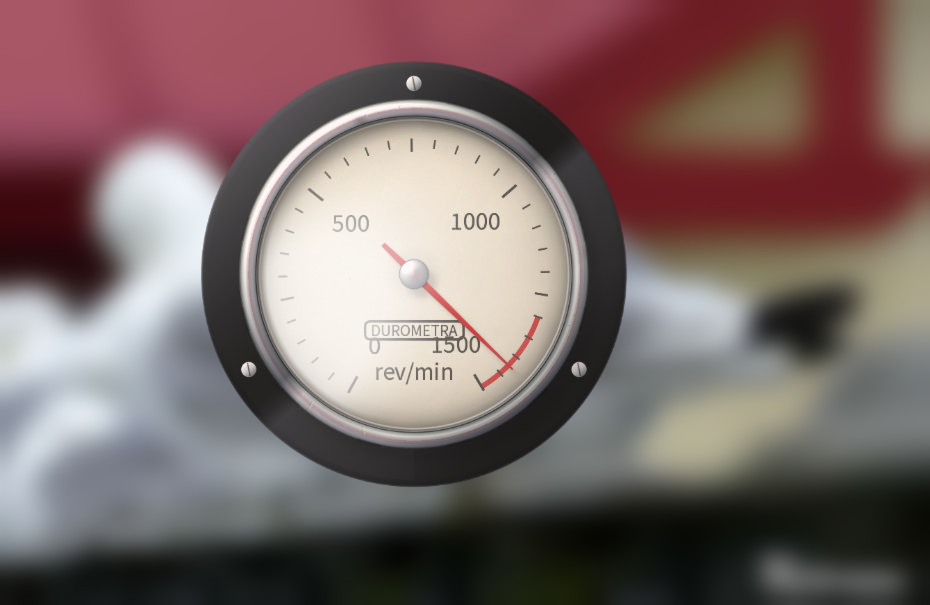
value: {"value": 1425, "unit": "rpm"}
